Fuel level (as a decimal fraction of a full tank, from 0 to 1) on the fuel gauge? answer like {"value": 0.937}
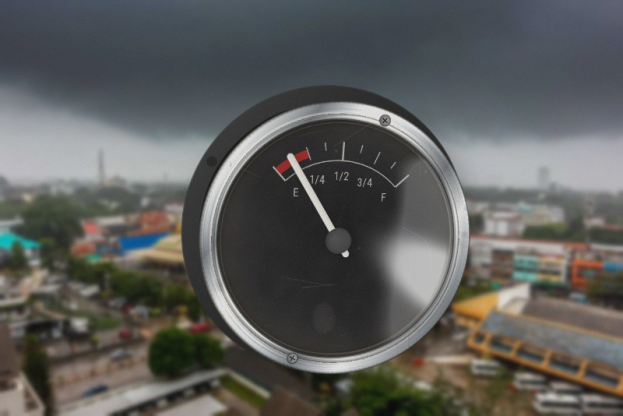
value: {"value": 0.125}
